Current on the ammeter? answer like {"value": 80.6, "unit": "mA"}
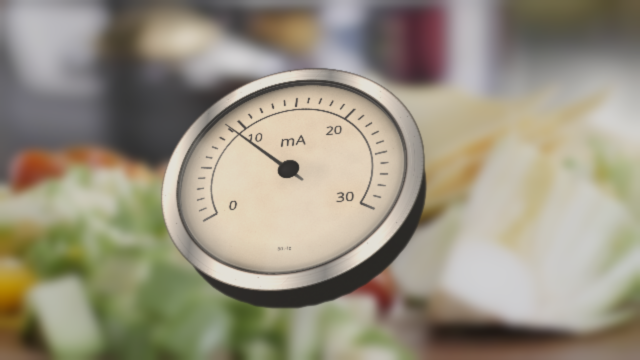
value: {"value": 9, "unit": "mA"}
